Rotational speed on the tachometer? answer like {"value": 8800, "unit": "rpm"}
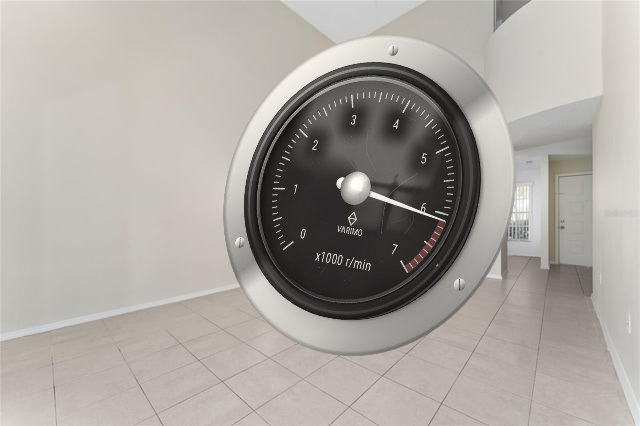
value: {"value": 6100, "unit": "rpm"}
